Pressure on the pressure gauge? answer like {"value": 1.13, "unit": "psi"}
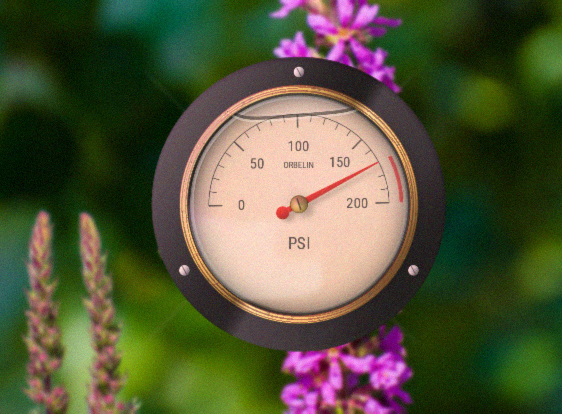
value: {"value": 170, "unit": "psi"}
